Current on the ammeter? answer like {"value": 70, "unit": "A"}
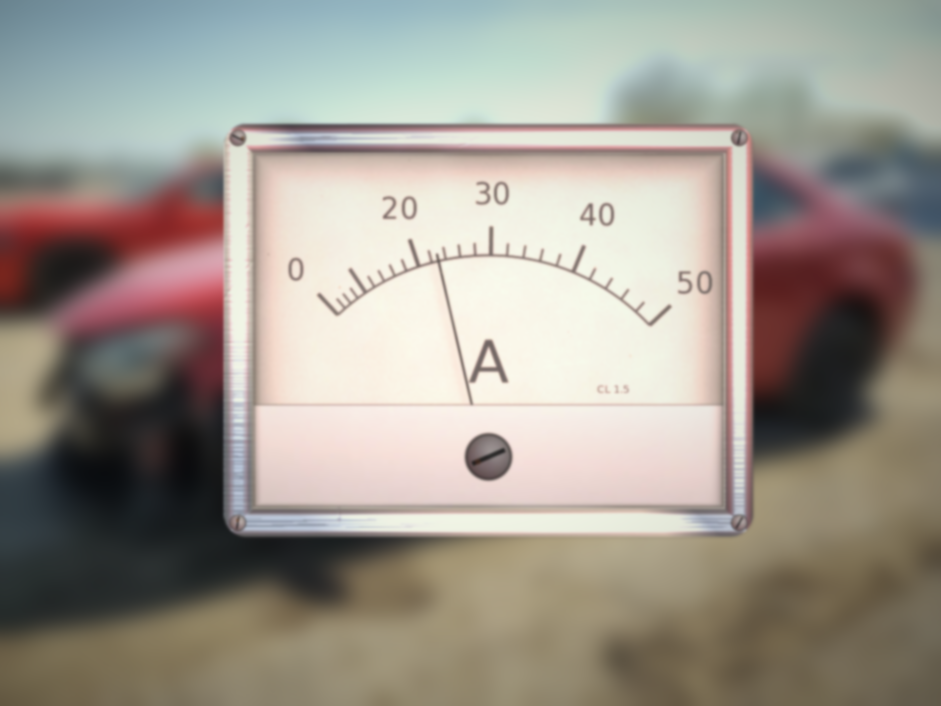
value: {"value": 23, "unit": "A"}
